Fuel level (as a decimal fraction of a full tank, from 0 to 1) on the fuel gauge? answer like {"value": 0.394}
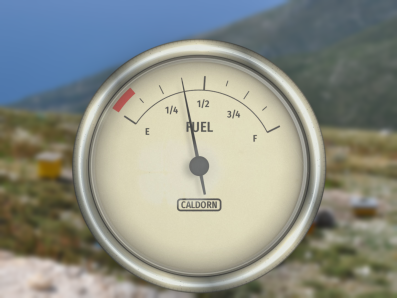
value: {"value": 0.375}
